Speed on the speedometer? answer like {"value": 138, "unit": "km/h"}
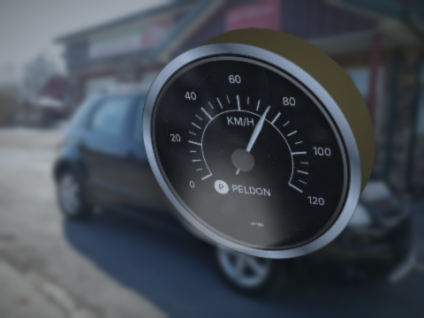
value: {"value": 75, "unit": "km/h"}
